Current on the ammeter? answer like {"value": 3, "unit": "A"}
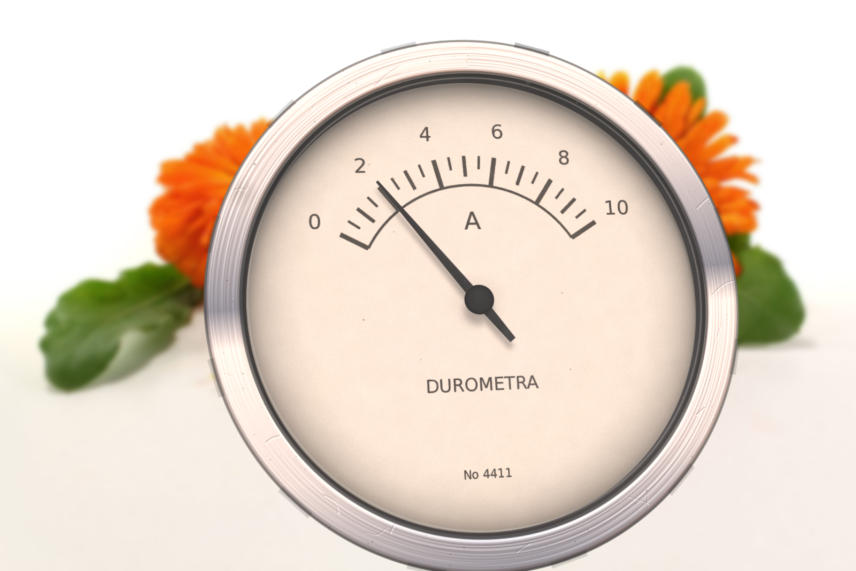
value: {"value": 2, "unit": "A"}
